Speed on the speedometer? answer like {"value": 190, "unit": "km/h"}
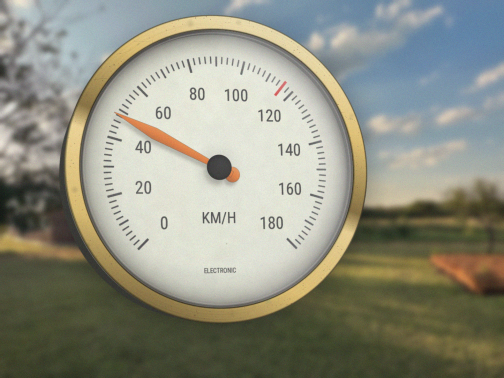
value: {"value": 48, "unit": "km/h"}
